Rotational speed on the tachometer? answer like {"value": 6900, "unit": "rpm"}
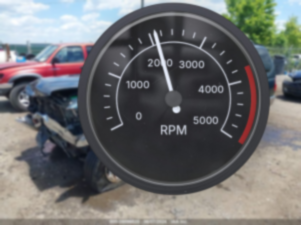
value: {"value": 2100, "unit": "rpm"}
